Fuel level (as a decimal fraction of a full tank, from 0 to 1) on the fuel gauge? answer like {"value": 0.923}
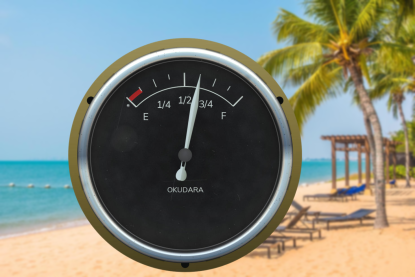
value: {"value": 0.625}
